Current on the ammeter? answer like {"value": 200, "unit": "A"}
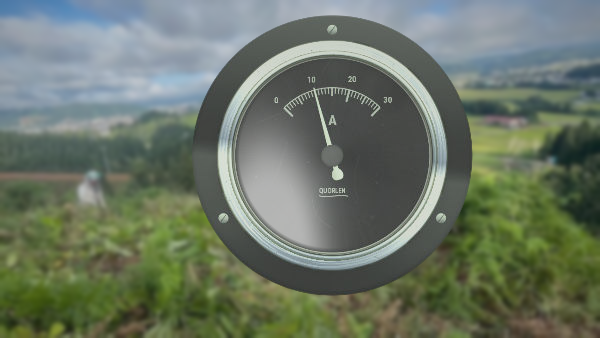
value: {"value": 10, "unit": "A"}
